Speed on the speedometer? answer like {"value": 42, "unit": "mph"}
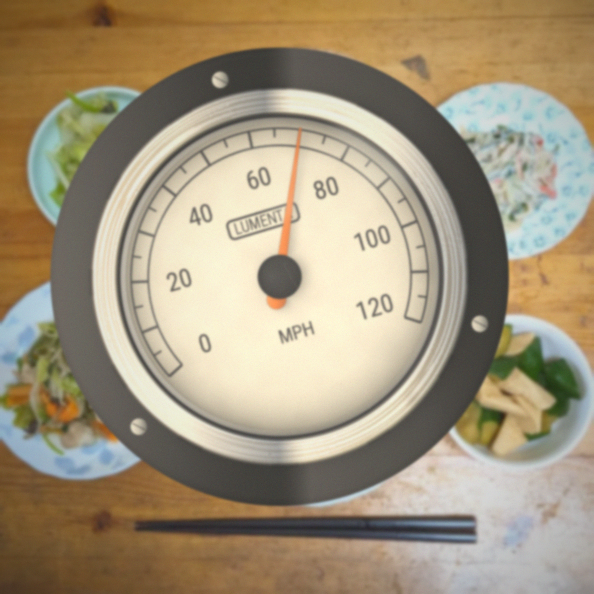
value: {"value": 70, "unit": "mph"}
